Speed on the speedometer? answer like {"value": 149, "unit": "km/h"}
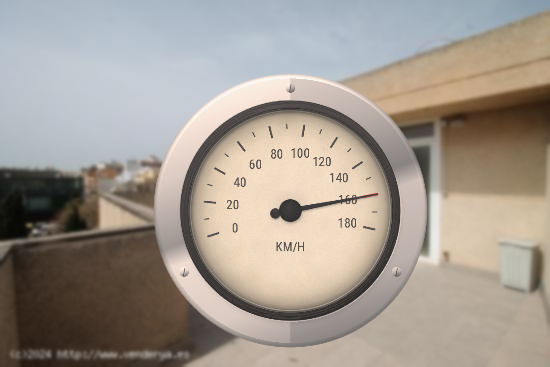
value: {"value": 160, "unit": "km/h"}
